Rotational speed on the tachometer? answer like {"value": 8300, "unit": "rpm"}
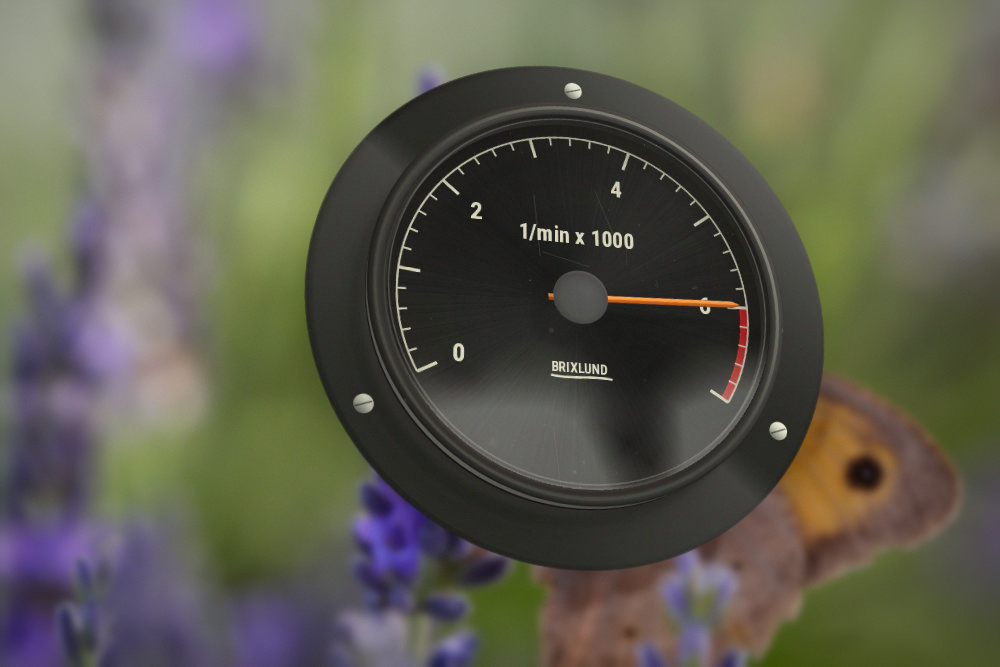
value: {"value": 6000, "unit": "rpm"}
